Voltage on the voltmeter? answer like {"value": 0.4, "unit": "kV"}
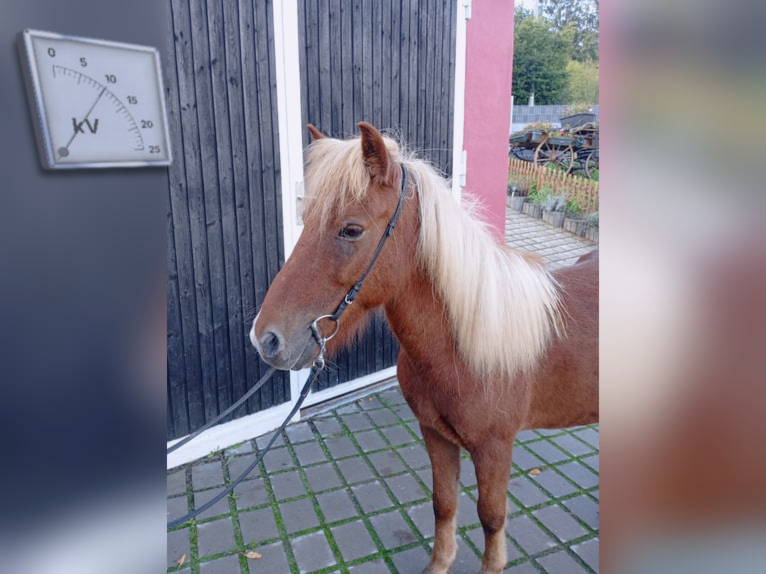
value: {"value": 10, "unit": "kV"}
